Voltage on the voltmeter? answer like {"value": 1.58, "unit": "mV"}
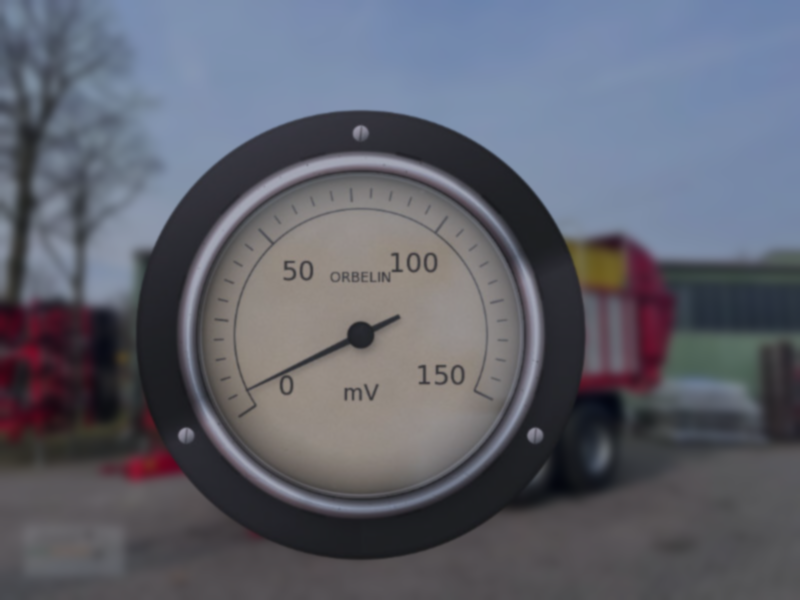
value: {"value": 5, "unit": "mV"}
